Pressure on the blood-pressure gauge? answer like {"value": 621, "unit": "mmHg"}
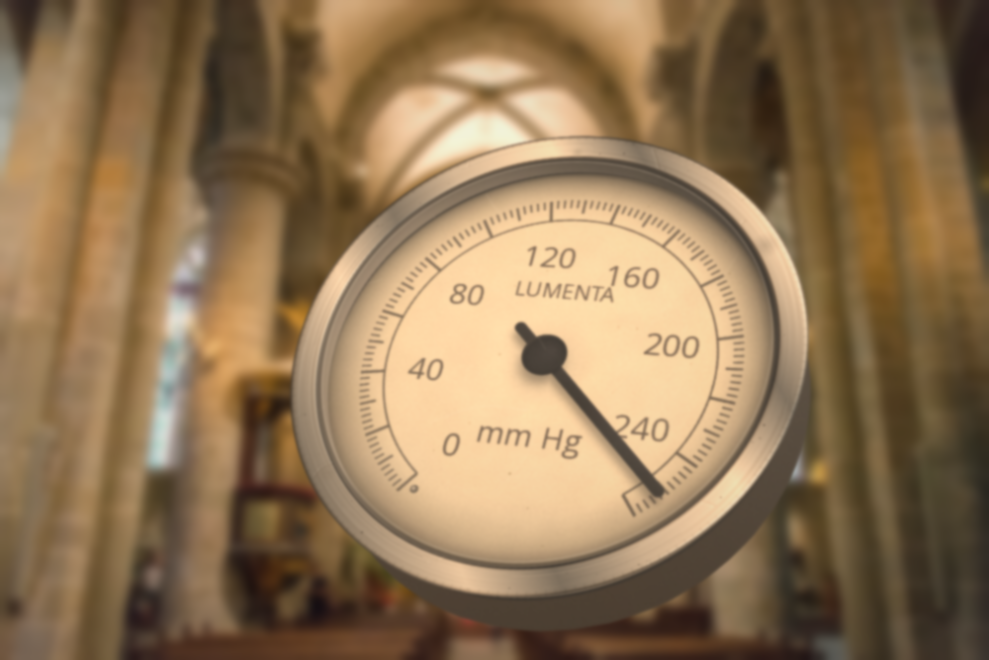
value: {"value": 252, "unit": "mmHg"}
